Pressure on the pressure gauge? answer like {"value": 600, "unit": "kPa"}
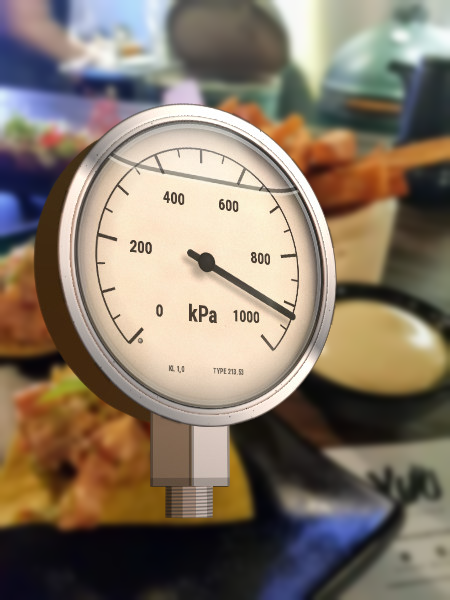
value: {"value": 925, "unit": "kPa"}
